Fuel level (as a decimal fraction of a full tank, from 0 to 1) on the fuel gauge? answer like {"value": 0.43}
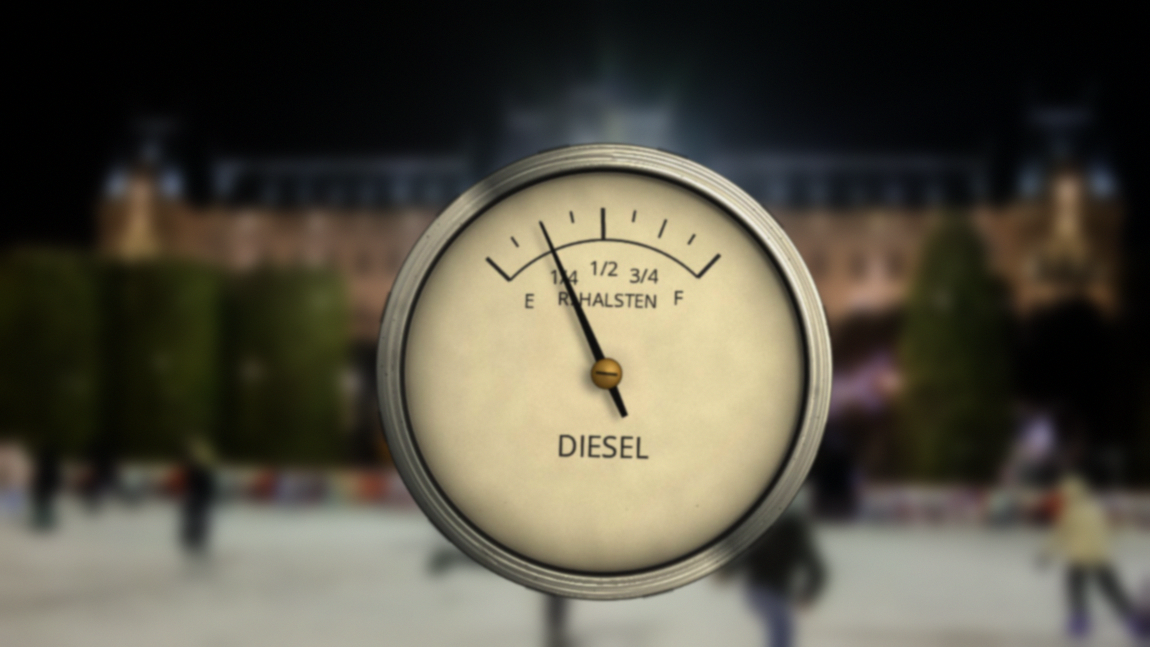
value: {"value": 0.25}
